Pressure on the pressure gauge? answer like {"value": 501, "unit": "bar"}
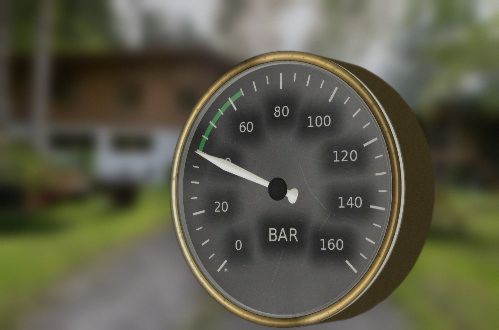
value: {"value": 40, "unit": "bar"}
